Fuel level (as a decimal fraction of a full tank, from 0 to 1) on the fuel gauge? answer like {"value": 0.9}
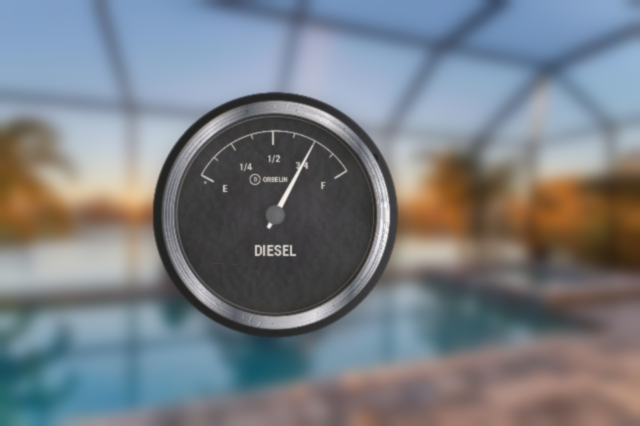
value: {"value": 0.75}
